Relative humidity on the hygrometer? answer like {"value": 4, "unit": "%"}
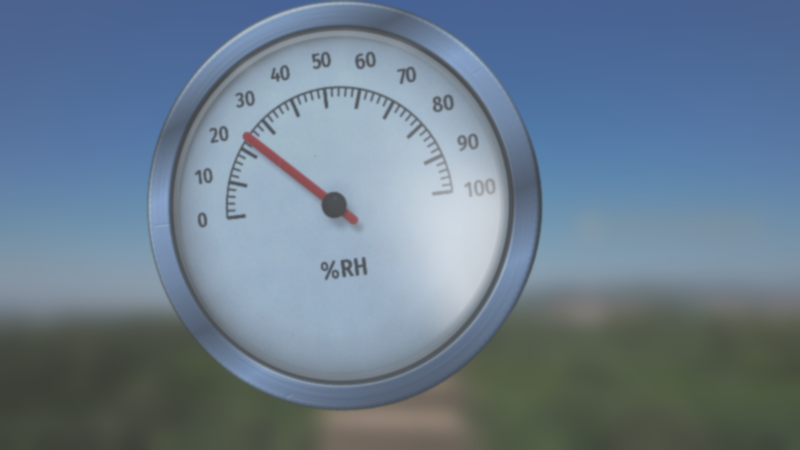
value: {"value": 24, "unit": "%"}
